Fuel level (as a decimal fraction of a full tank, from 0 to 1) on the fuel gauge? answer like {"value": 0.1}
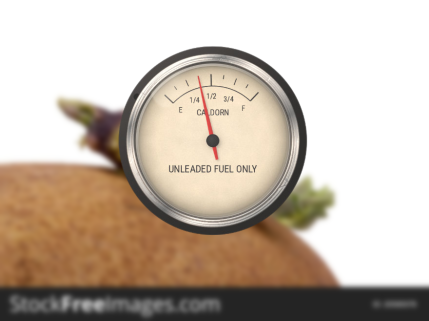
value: {"value": 0.375}
